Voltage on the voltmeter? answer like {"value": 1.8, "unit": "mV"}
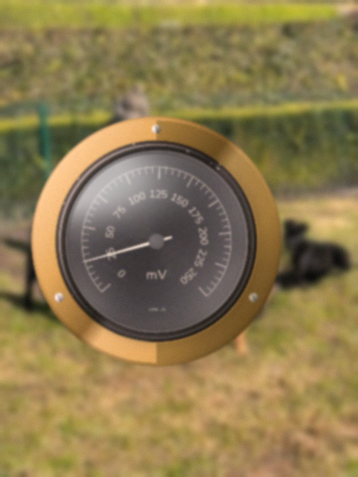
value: {"value": 25, "unit": "mV"}
